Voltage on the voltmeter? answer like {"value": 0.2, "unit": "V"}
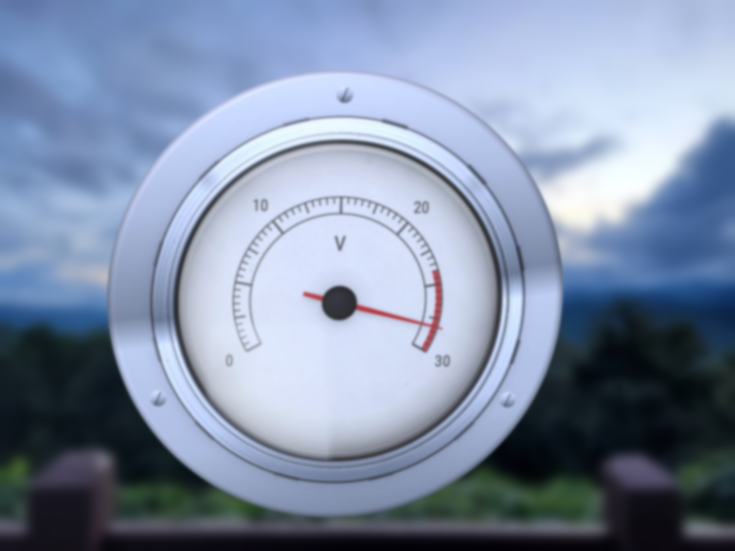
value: {"value": 28, "unit": "V"}
